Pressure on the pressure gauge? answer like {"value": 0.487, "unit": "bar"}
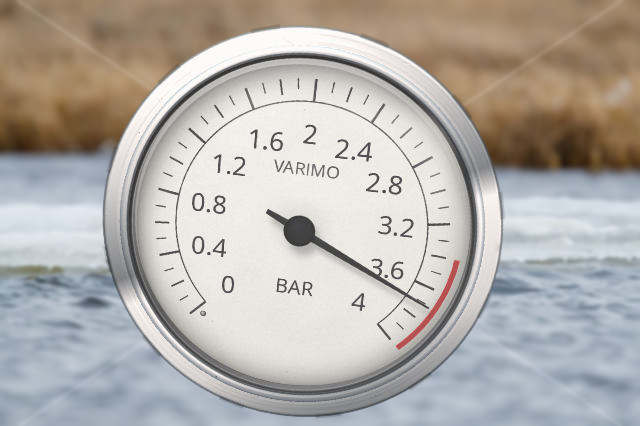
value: {"value": 3.7, "unit": "bar"}
